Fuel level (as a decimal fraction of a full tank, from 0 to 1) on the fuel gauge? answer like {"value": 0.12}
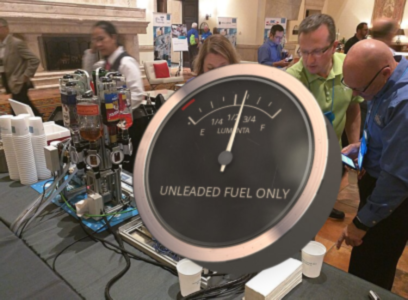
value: {"value": 0.625}
